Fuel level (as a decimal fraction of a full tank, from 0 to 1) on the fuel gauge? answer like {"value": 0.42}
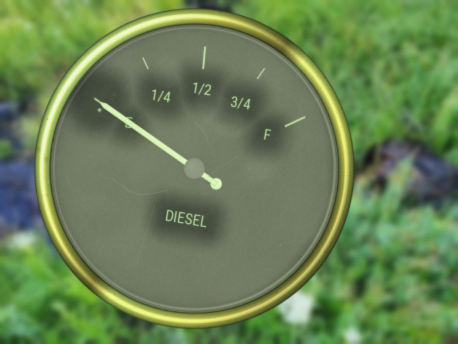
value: {"value": 0}
